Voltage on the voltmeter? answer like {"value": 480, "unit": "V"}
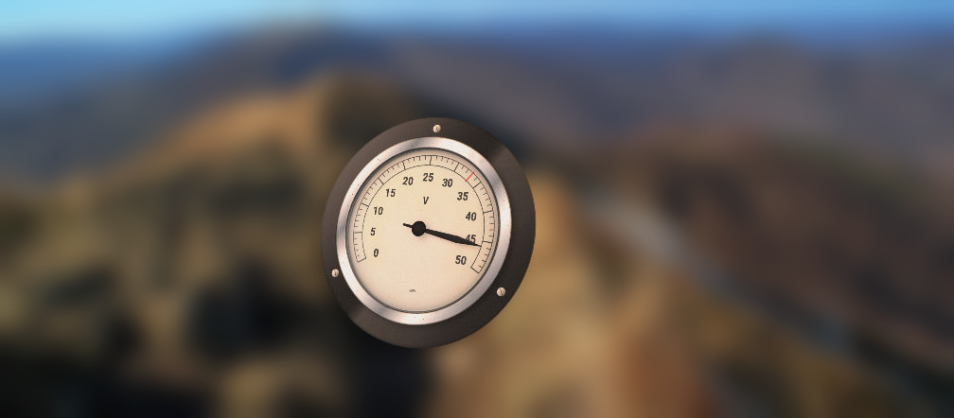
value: {"value": 46, "unit": "V"}
